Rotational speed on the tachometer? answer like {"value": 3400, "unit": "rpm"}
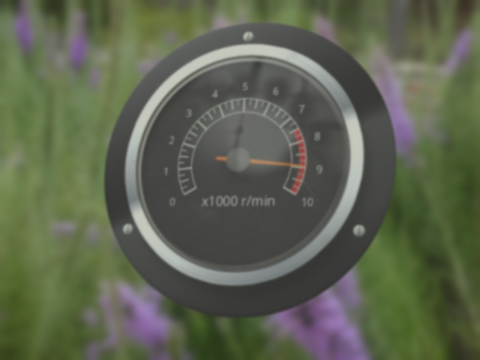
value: {"value": 9000, "unit": "rpm"}
